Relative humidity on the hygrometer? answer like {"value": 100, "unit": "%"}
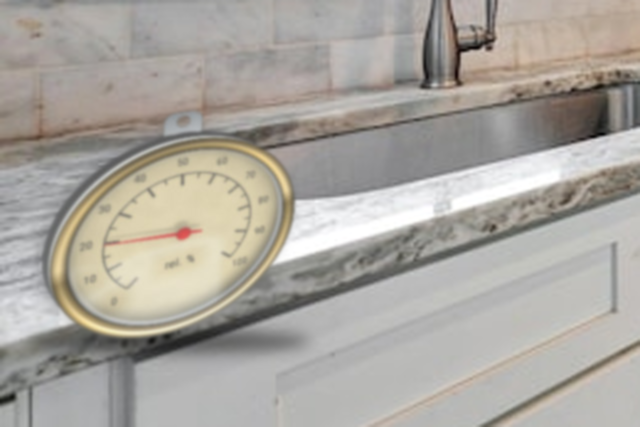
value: {"value": 20, "unit": "%"}
